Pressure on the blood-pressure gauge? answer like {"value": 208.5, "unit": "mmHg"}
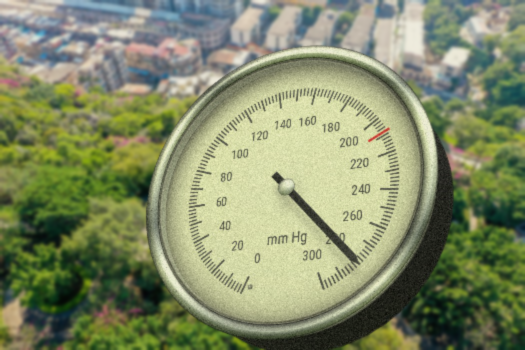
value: {"value": 280, "unit": "mmHg"}
